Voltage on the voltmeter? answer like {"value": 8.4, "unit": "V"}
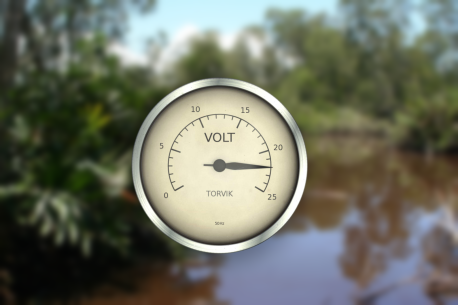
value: {"value": 22, "unit": "V"}
